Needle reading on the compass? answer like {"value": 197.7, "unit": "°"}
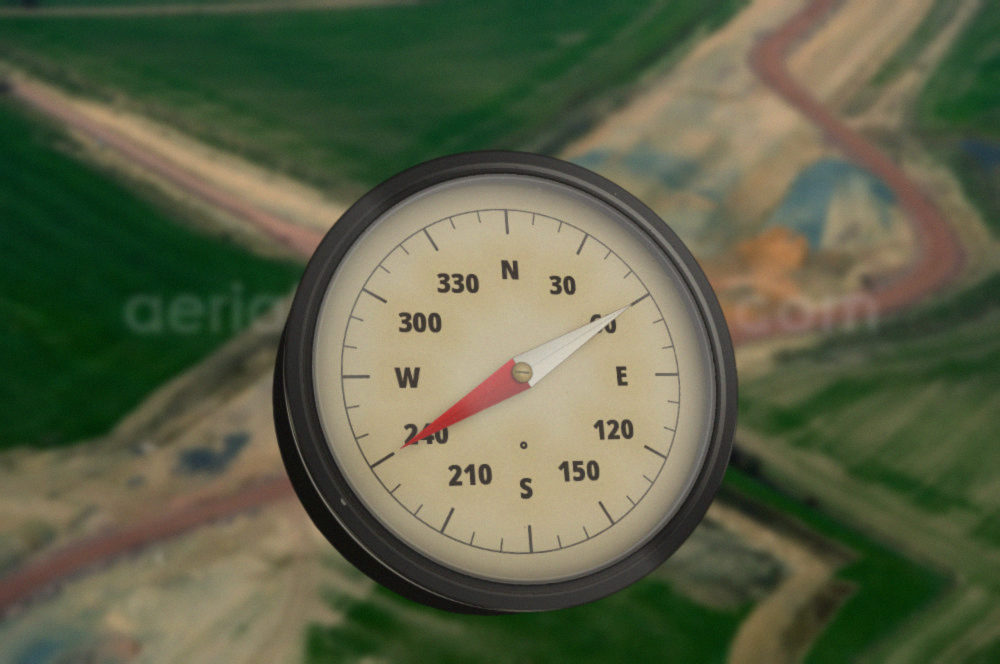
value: {"value": 240, "unit": "°"}
